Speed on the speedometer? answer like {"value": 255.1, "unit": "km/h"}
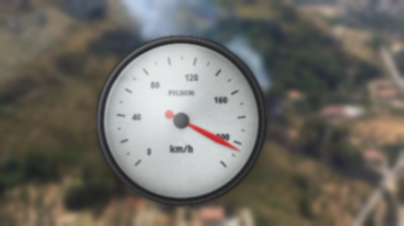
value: {"value": 205, "unit": "km/h"}
